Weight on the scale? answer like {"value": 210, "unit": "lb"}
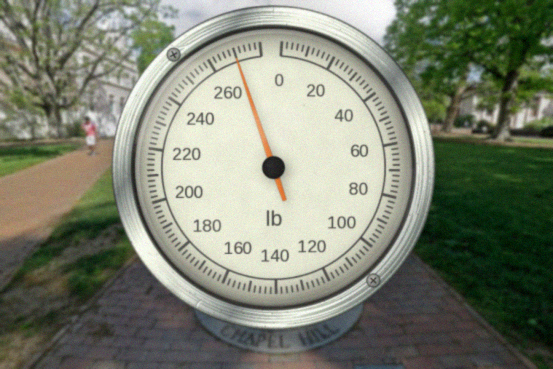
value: {"value": 270, "unit": "lb"}
